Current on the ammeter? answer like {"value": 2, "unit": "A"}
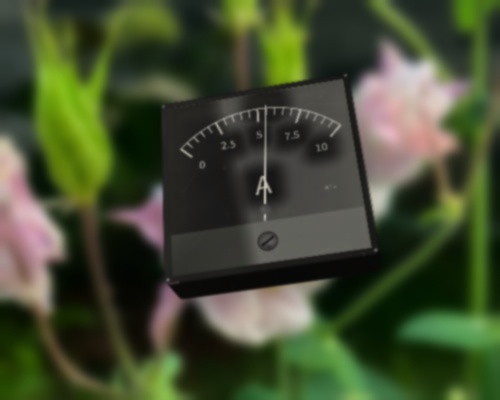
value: {"value": 5.5, "unit": "A"}
